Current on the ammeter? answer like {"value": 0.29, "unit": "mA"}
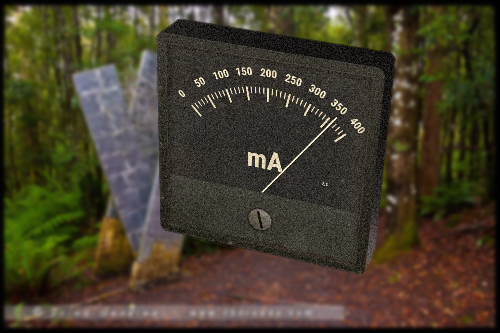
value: {"value": 360, "unit": "mA"}
